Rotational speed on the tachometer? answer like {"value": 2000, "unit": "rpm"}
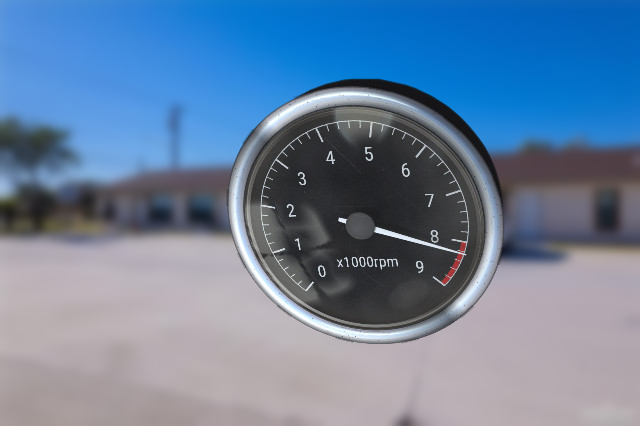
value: {"value": 8200, "unit": "rpm"}
